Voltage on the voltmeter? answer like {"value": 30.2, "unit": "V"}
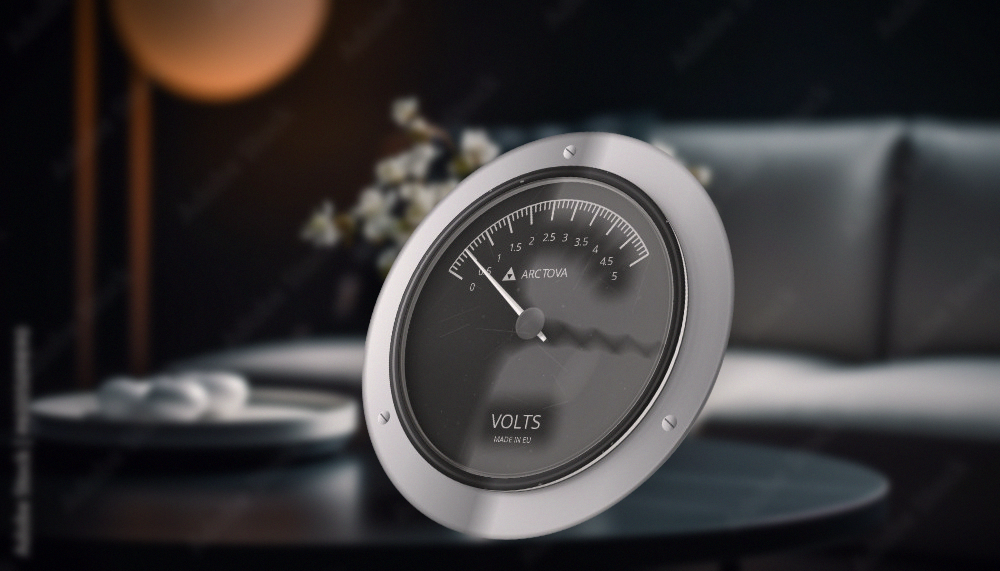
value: {"value": 0.5, "unit": "V"}
